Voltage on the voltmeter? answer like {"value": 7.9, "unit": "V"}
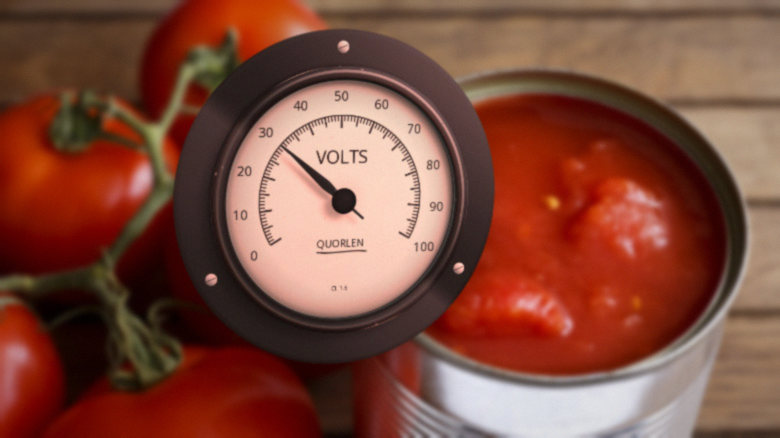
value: {"value": 30, "unit": "V"}
